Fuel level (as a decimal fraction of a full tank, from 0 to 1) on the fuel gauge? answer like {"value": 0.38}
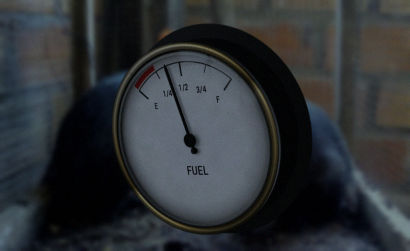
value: {"value": 0.375}
